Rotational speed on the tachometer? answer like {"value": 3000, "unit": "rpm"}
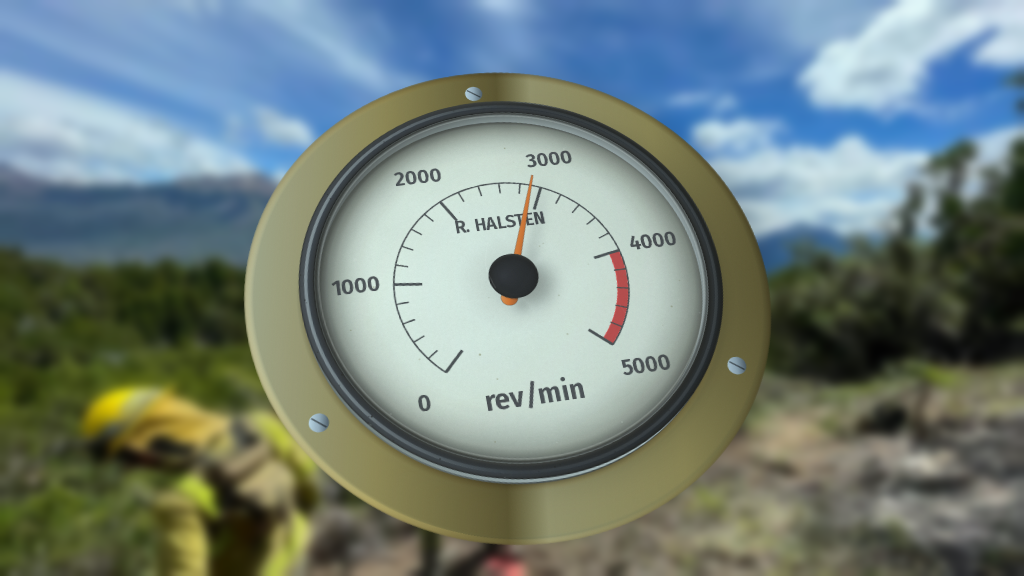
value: {"value": 2900, "unit": "rpm"}
